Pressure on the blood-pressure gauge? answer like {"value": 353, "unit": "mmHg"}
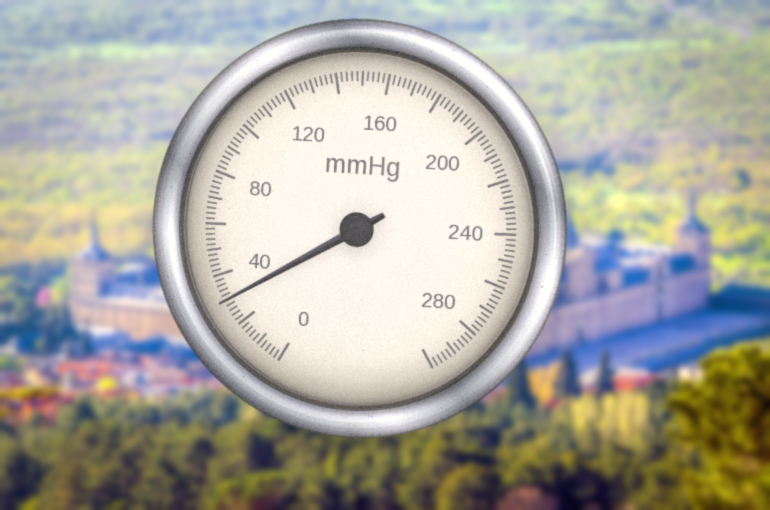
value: {"value": 30, "unit": "mmHg"}
